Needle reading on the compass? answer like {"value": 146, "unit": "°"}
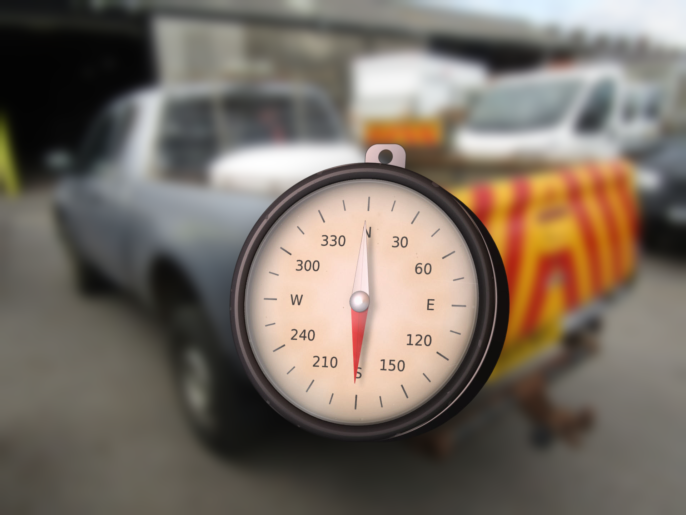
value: {"value": 180, "unit": "°"}
